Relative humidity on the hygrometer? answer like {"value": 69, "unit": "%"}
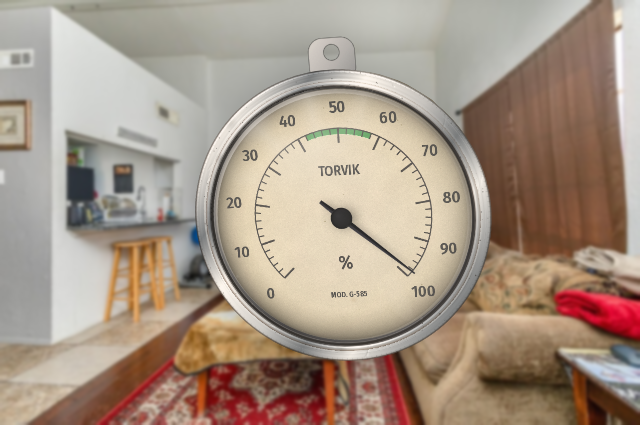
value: {"value": 98, "unit": "%"}
